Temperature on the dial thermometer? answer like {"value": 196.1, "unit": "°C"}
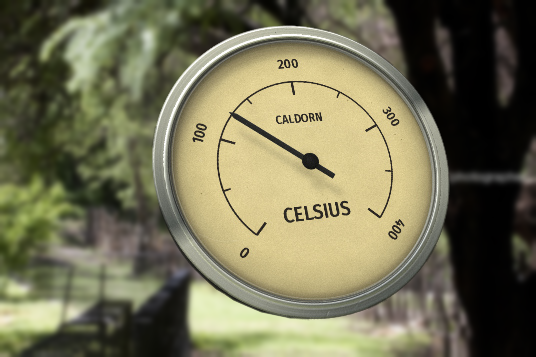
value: {"value": 125, "unit": "°C"}
